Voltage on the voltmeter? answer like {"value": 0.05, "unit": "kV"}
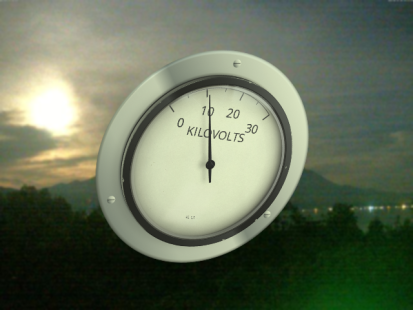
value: {"value": 10, "unit": "kV"}
